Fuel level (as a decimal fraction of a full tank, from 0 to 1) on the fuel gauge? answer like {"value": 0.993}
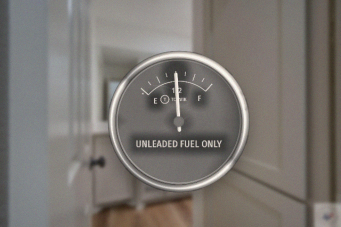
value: {"value": 0.5}
